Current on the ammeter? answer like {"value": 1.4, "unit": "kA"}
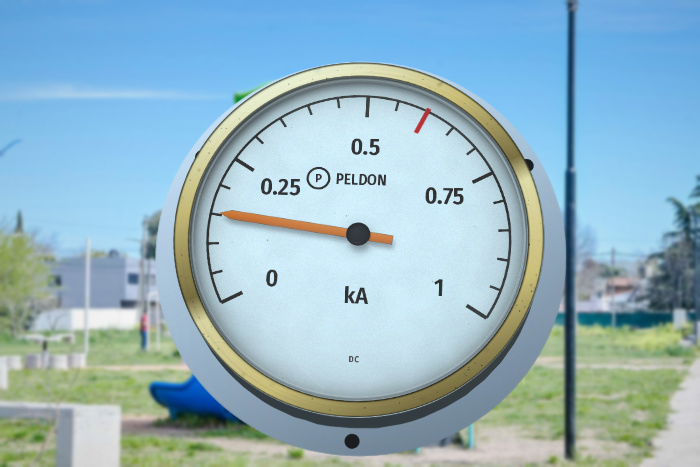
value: {"value": 0.15, "unit": "kA"}
